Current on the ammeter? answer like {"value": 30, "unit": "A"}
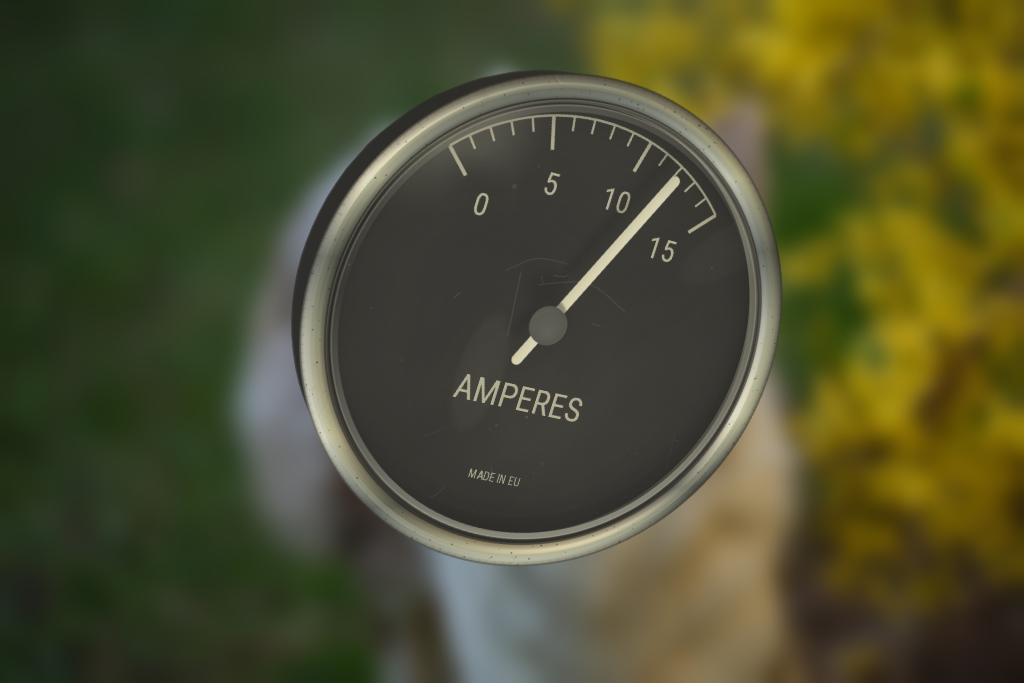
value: {"value": 12, "unit": "A"}
